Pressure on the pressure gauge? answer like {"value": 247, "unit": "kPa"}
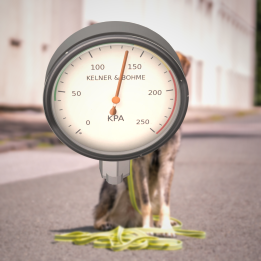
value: {"value": 135, "unit": "kPa"}
